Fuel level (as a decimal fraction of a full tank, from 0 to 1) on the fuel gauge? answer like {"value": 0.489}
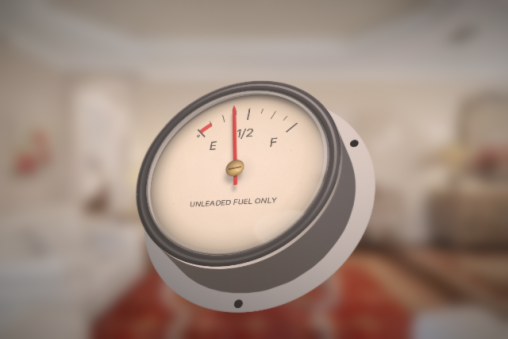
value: {"value": 0.375}
